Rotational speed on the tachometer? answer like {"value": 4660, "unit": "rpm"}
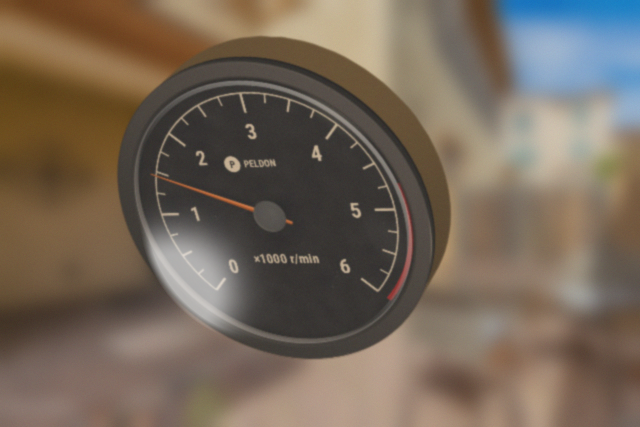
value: {"value": 1500, "unit": "rpm"}
